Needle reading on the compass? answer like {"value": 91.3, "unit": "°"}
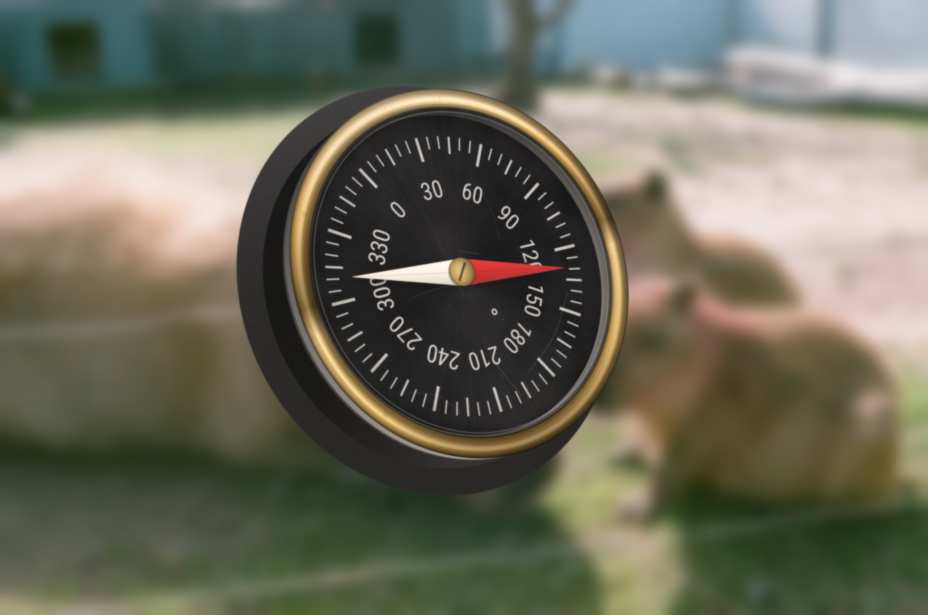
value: {"value": 130, "unit": "°"}
